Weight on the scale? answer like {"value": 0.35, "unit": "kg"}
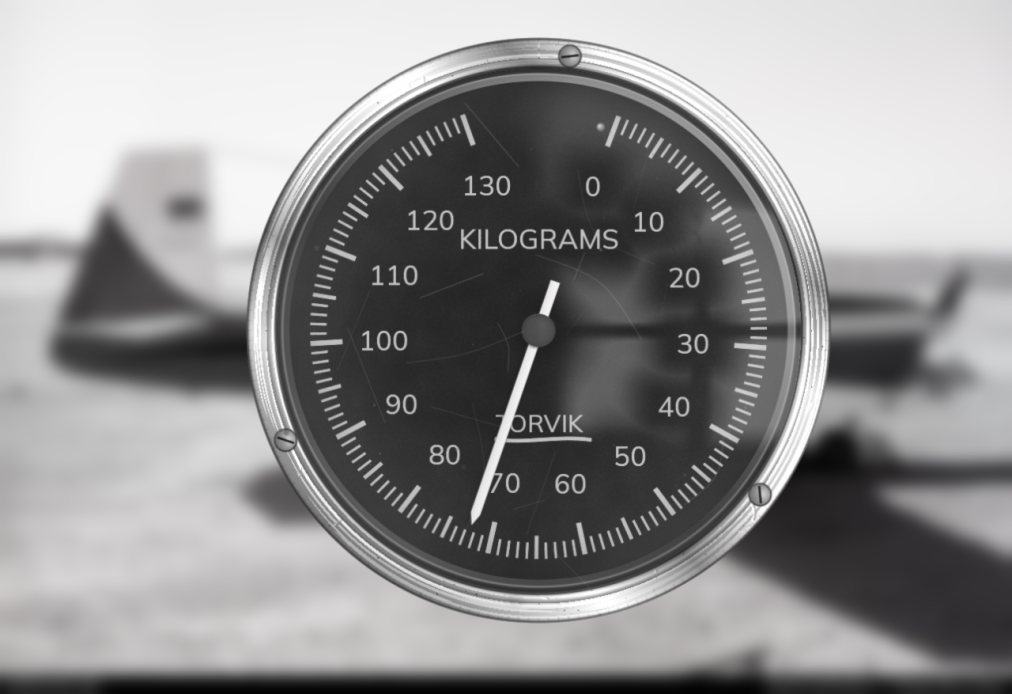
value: {"value": 72.5, "unit": "kg"}
